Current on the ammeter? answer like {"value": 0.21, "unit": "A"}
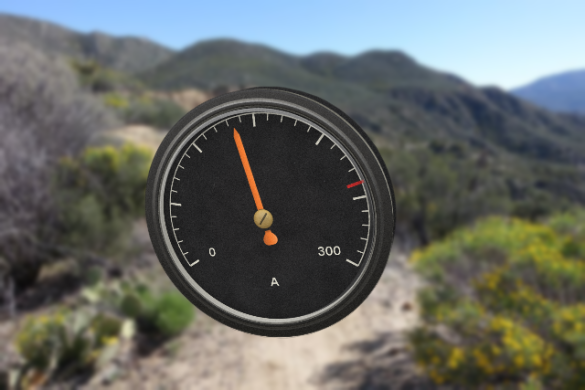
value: {"value": 135, "unit": "A"}
